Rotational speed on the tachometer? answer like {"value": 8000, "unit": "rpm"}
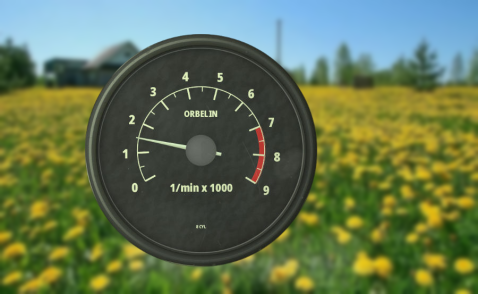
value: {"value": 1500, "unit": "rpm"}
